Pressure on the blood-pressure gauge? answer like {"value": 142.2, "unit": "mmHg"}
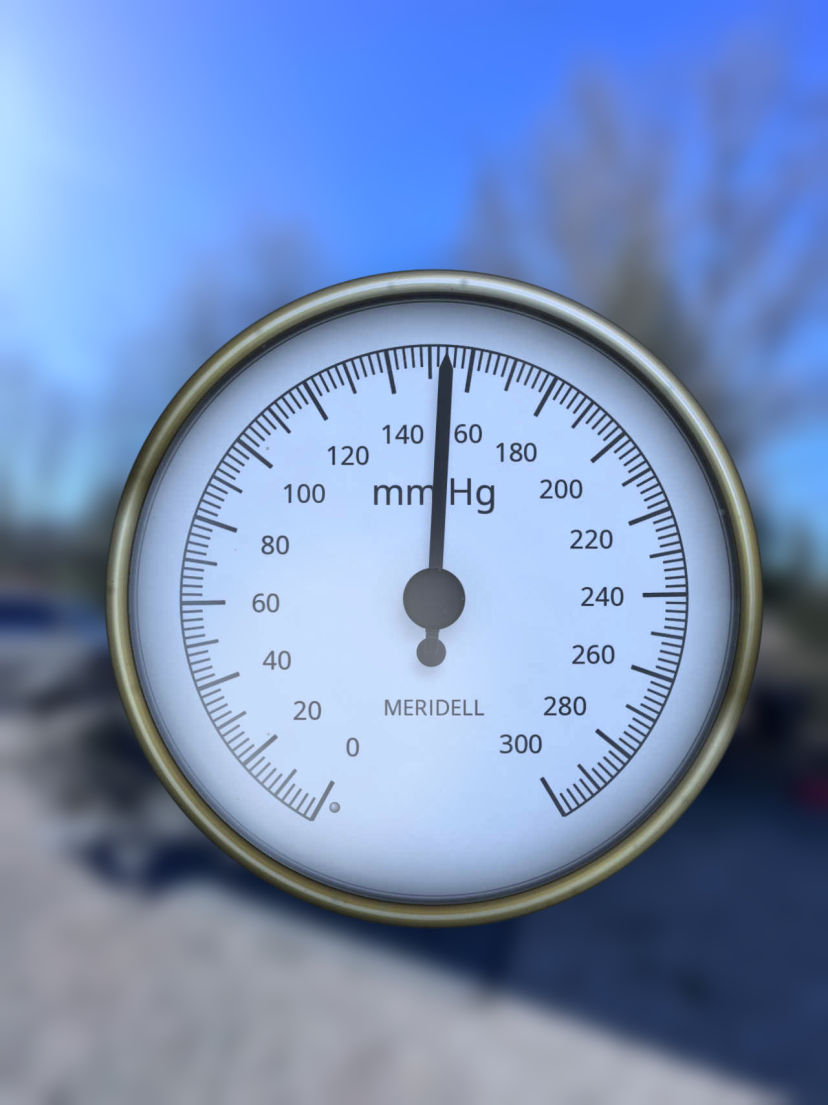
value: {"value": 154, "unit": "mmHg"}
